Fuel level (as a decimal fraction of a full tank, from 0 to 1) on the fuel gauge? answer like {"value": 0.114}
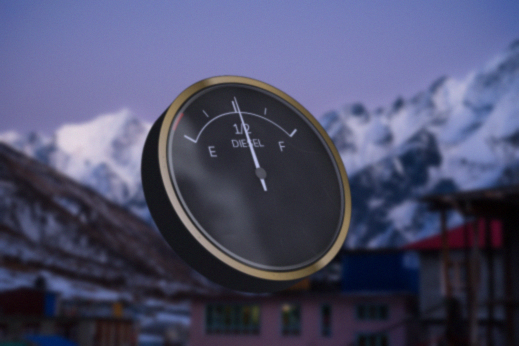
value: {"value": 0.5}
